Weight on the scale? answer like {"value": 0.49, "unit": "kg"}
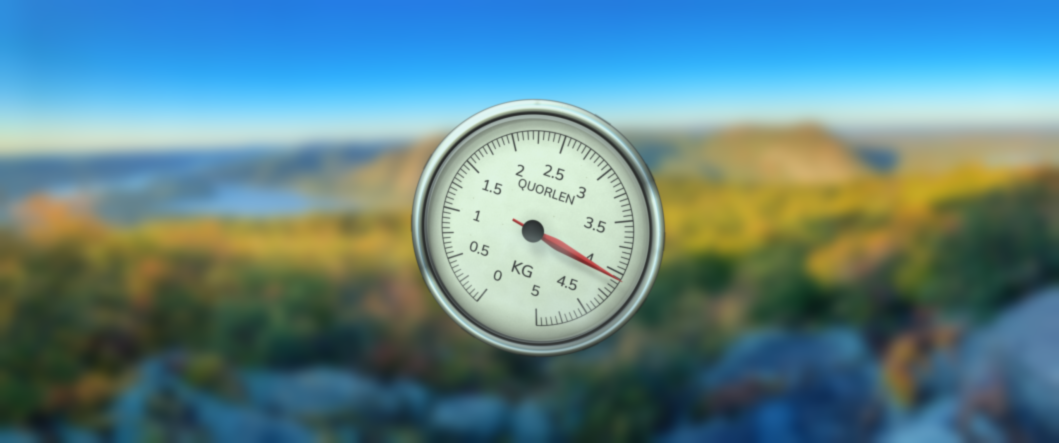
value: {"value": 4.05, "unit": "kg"}
